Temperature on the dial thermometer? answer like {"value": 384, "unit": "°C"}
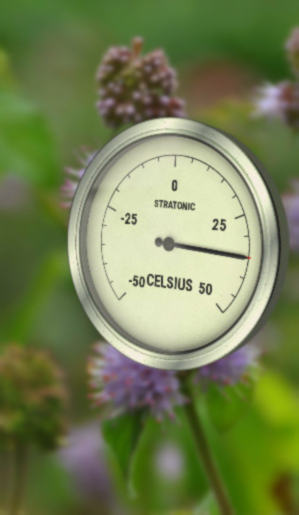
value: {"value": 35, "unit": "°C"}
